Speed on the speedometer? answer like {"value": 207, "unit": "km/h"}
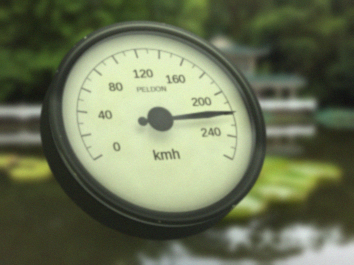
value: {"value": 220, "unit": "km/h"}
